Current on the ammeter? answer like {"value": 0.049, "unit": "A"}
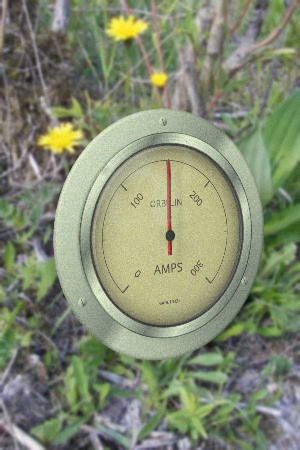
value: {"value": 150, "unit": "A"}
